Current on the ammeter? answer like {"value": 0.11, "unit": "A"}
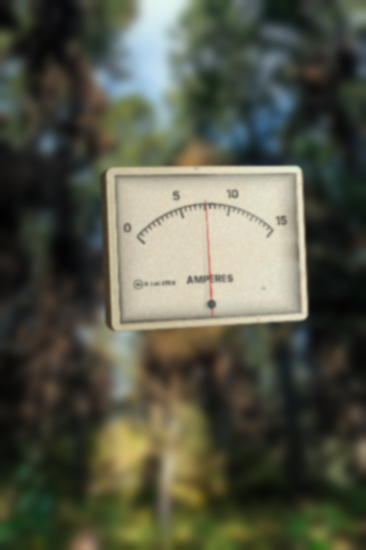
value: {"value": 7.5, "unit": "A"}
